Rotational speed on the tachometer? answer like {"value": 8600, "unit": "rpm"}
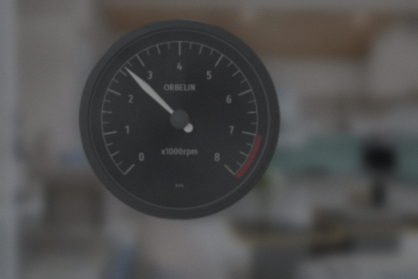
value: {"value": 2625, "unit": "rpm"}
